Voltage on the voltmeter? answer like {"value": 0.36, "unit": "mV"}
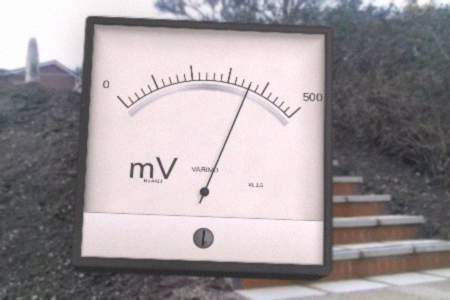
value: {"value": 360, "unit": "mV"}
